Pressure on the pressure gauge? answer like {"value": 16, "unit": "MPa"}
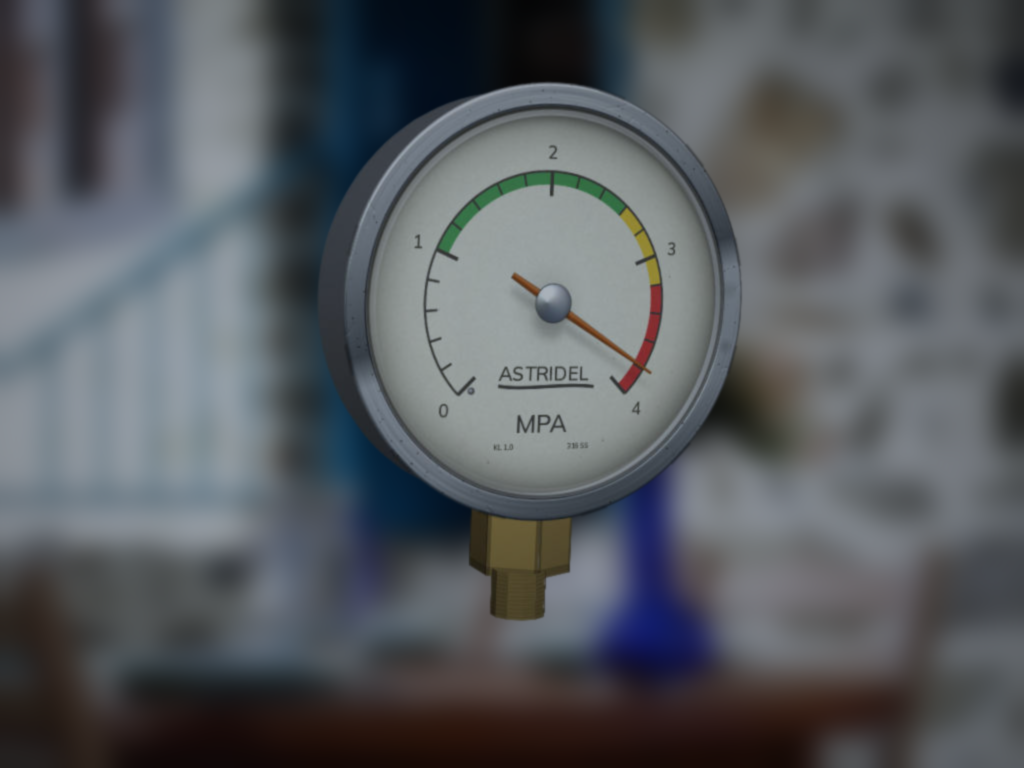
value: {"value": 3.8, "unit": "MPa"}
